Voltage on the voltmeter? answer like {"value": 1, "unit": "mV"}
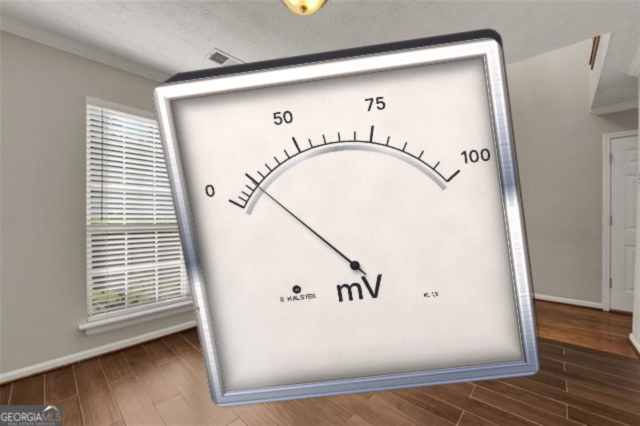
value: {"value": 25, "unit": "mV"}
